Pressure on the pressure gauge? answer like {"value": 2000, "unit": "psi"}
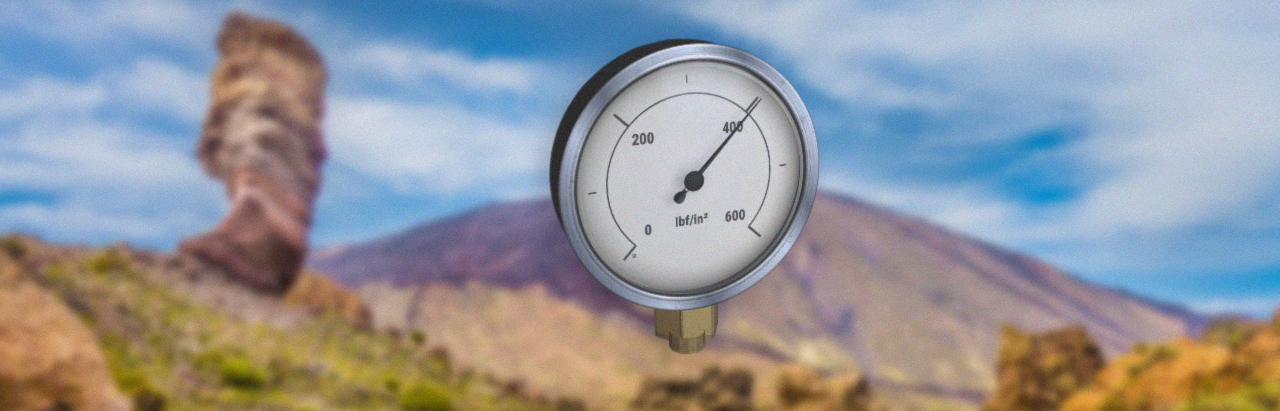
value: {"value": 400, "unit": "psi"}
